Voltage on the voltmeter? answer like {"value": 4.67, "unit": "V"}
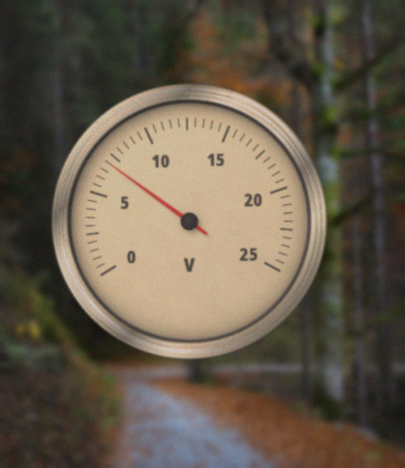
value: {"value": 7, "unit": "V"}
